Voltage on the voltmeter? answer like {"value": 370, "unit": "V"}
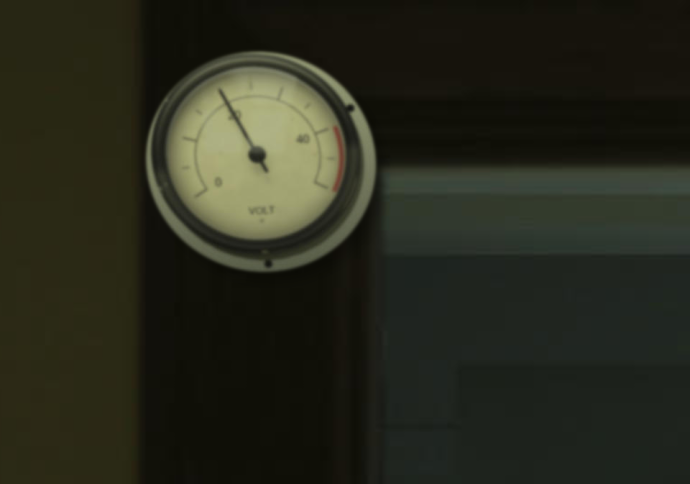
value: {"value": 20, "unit": "V"}
